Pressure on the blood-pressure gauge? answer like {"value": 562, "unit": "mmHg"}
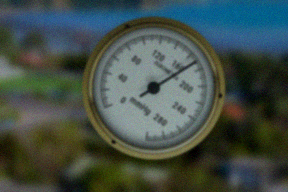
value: {"value": 170, "unit": "mmHg"}
